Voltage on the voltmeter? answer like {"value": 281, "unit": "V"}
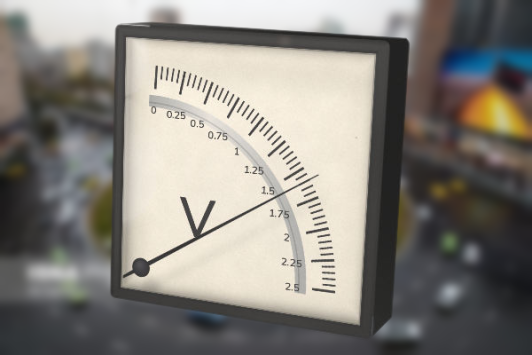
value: {"value": 1.6, "unit": "V"}
